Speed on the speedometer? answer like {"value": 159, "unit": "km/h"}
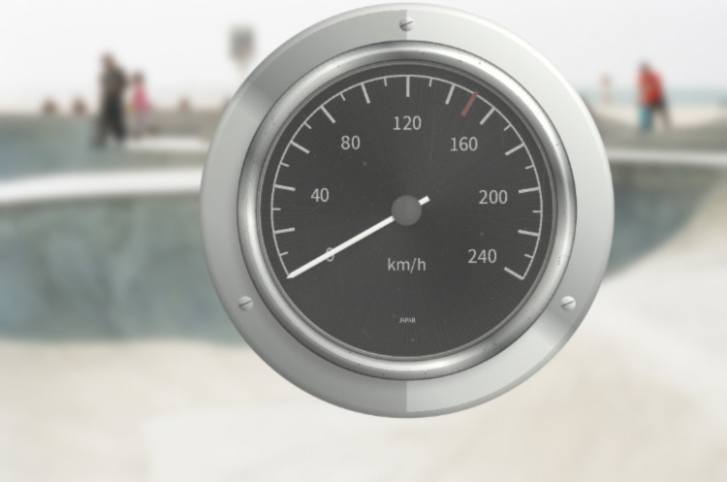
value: {"value": 0, "unit": "km/h"}
